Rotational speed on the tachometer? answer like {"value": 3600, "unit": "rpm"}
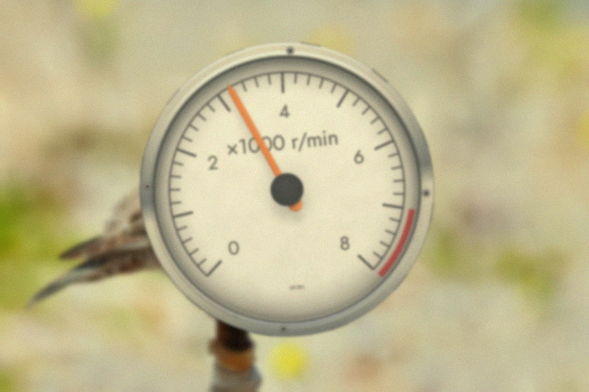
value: {"value": 3200, "unit": "rpm"}
